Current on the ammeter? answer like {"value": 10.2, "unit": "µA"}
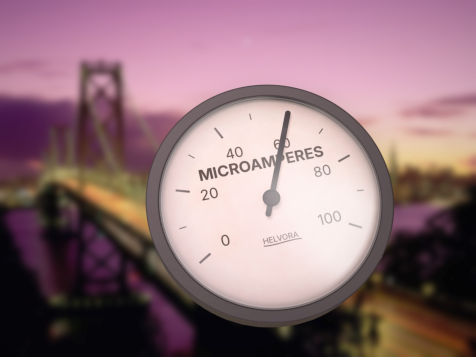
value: {"value": 60, "unit": "µA"}
